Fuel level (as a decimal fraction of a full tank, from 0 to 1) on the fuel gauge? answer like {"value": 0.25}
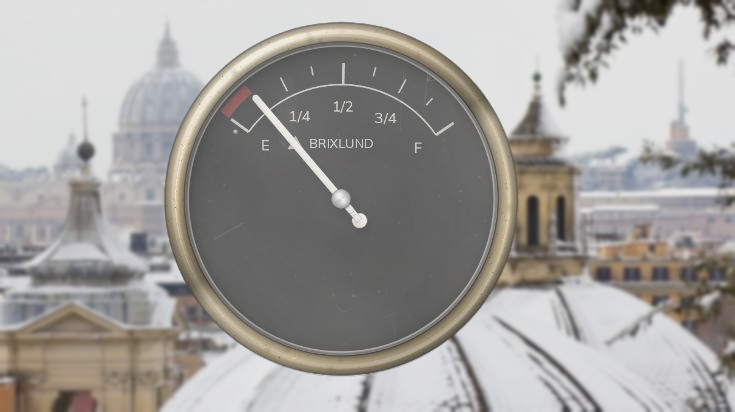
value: {"value": 0.125}
